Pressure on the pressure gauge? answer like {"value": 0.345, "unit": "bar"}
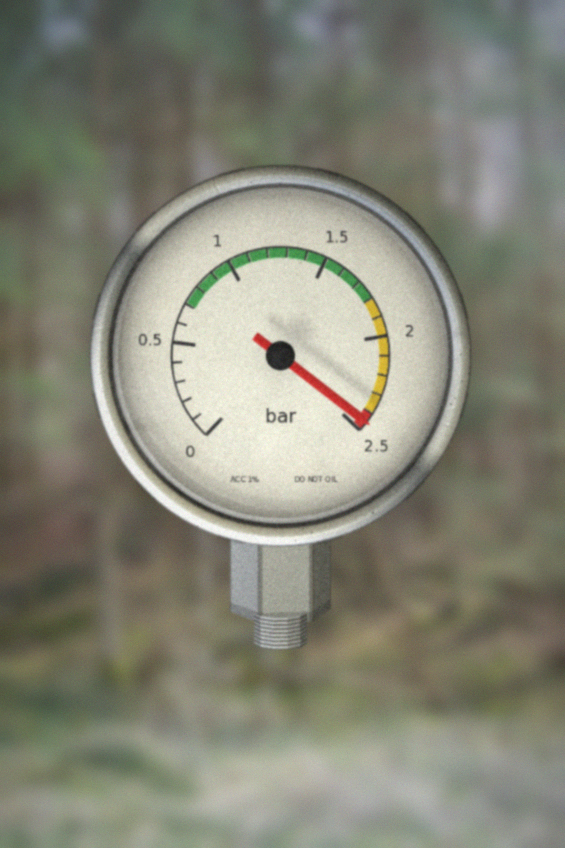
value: {"value": 2.45, "unit": "bar"}
